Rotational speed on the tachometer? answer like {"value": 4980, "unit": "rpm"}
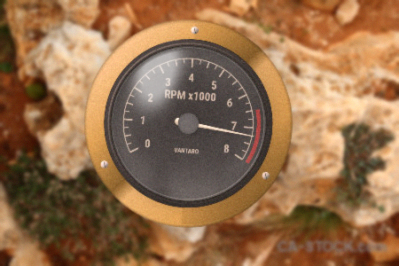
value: {"value": 7250, "unit": "rpm"}
